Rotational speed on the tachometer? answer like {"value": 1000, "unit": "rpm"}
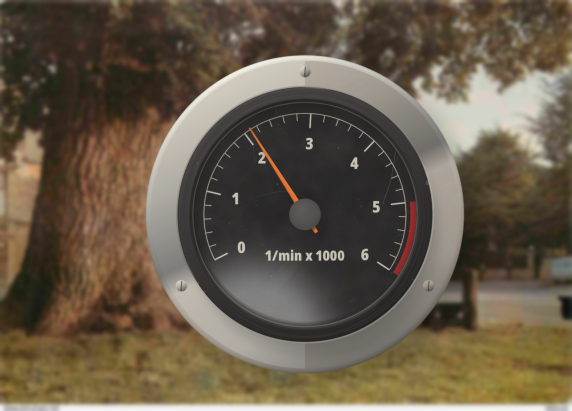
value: {"value": 2100, "unit": "rpm"}
